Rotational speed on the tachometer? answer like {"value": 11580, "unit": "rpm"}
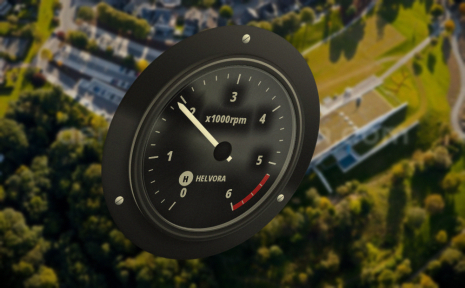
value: {"value": 1900, "unit": "rpm"}
